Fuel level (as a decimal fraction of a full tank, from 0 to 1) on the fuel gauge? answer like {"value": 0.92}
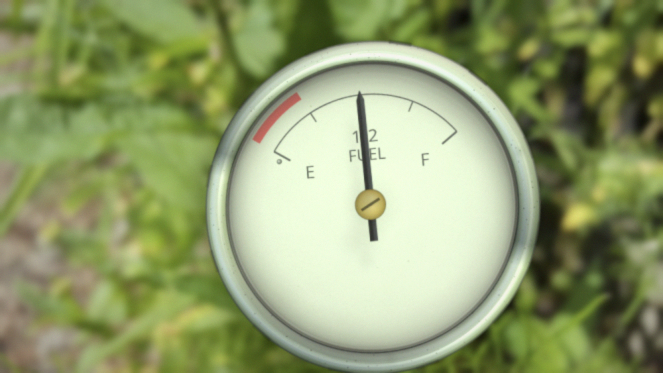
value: {"value": 0.5}
